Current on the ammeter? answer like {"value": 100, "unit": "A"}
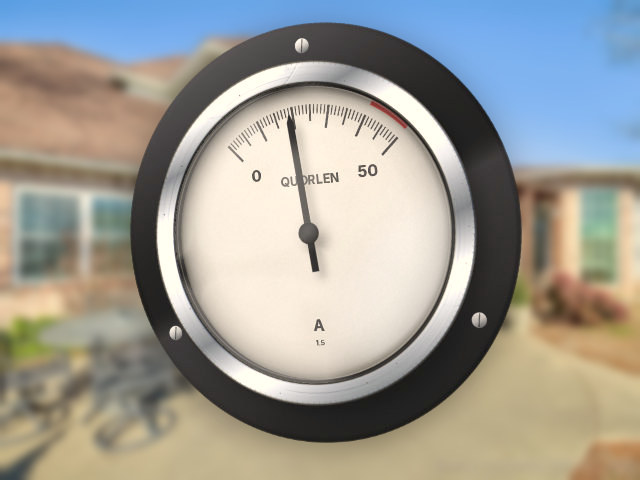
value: {"value": 20, "unit": "A"}
